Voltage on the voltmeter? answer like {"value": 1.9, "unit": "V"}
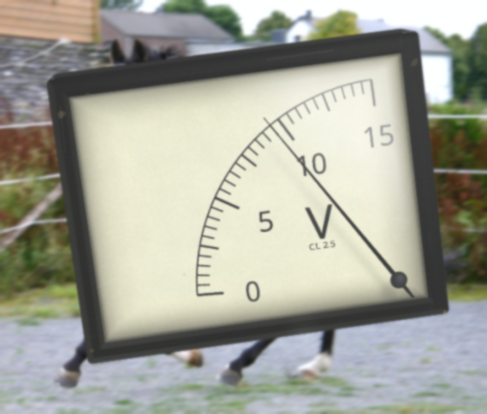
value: {"value": 9.5, "unit": "V"}
